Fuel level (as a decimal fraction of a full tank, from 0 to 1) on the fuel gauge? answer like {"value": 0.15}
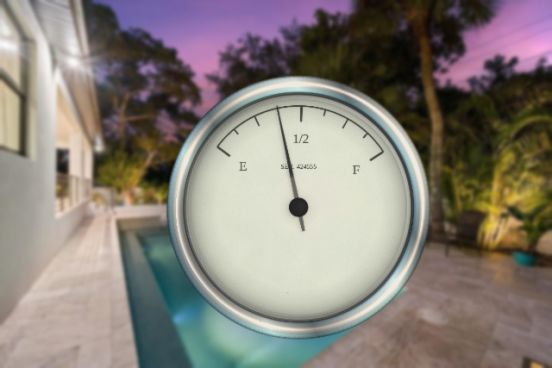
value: {"value": 0.375}
